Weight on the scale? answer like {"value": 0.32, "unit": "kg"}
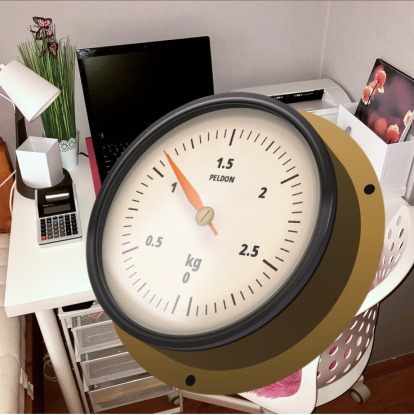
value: {"value": 1.1, "unit": "kg"}
